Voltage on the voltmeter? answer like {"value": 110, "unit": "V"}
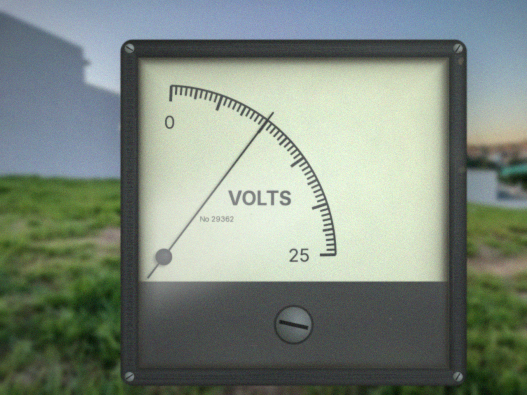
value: {"value": 10, "unit": "V"}
